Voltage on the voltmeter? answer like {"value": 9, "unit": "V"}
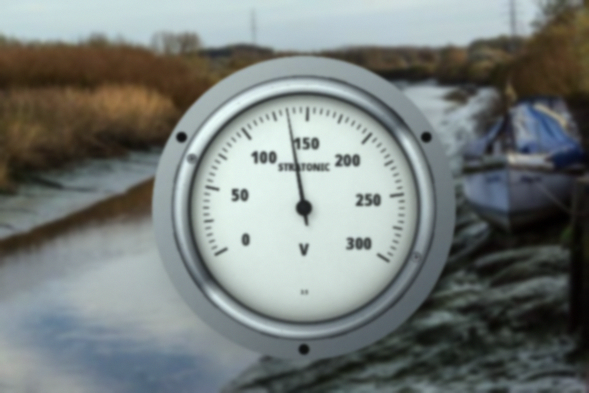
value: {"value": 135, "unit": "V"}
